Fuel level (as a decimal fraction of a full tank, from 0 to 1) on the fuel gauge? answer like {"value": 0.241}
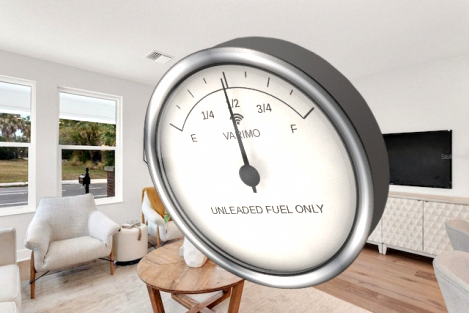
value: {"value": 0.5}
